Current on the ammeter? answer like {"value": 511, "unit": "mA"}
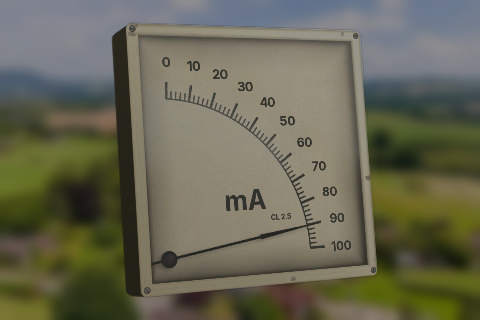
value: {"value": 90, "unit": "mA"}
